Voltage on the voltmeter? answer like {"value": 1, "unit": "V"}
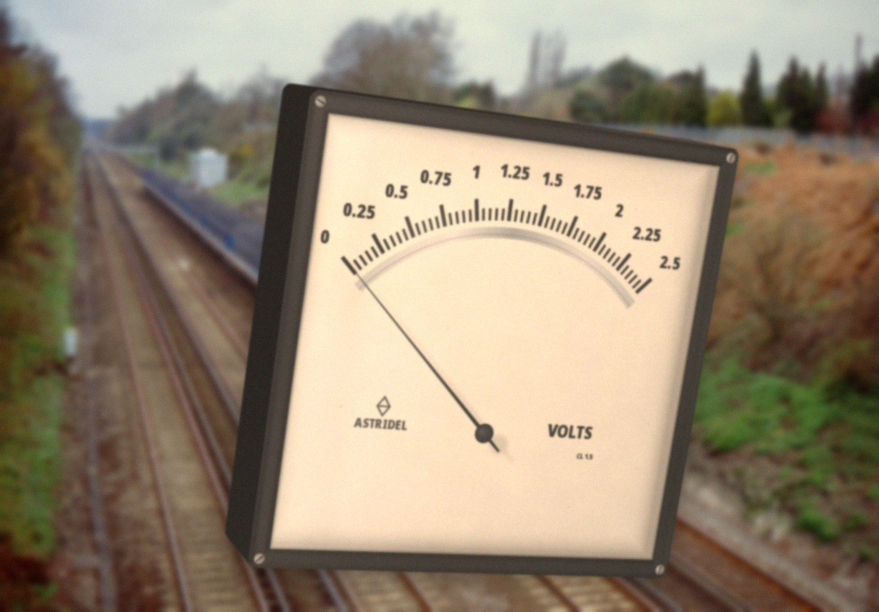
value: {"value": 0, "unit": "V"}
